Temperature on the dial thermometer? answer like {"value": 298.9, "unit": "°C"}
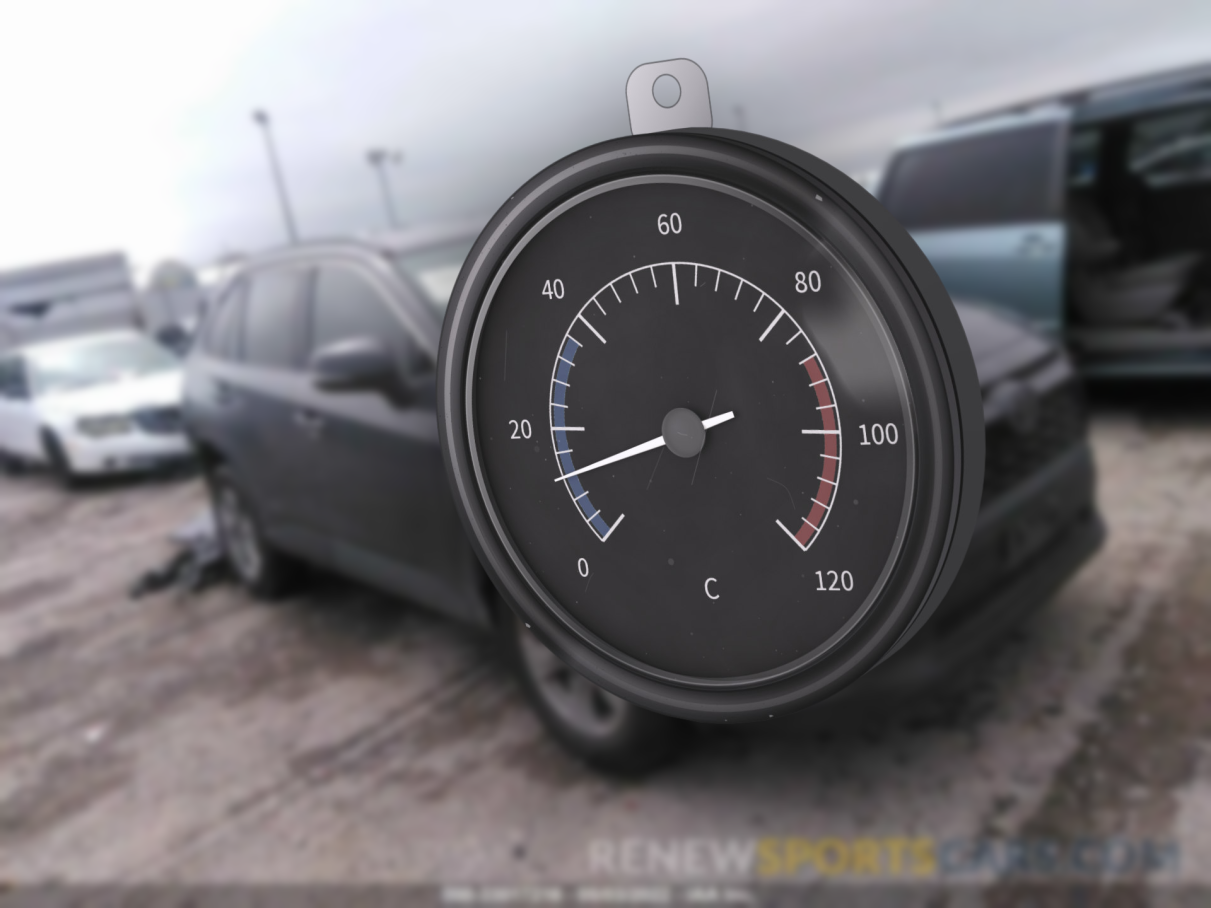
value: {"value": 12, "unit": "°C"}
